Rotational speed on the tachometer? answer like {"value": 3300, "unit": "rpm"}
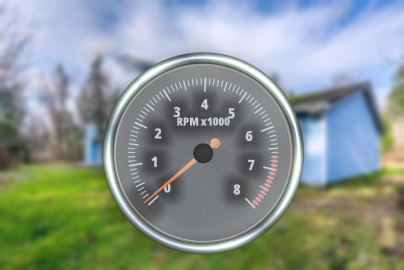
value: {"value": 100, "unit": "rpm"}
